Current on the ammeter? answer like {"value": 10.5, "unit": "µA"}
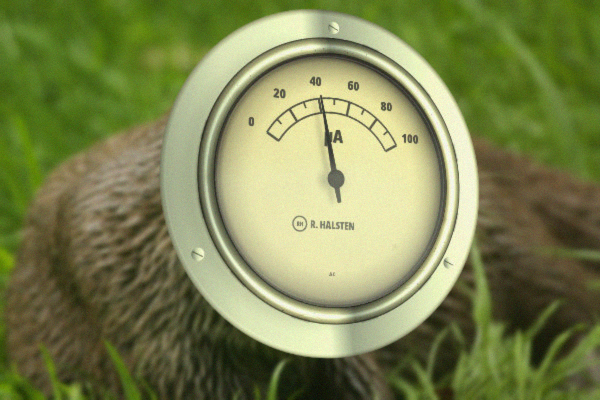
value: {"value": 40, "unit": "µA"}
